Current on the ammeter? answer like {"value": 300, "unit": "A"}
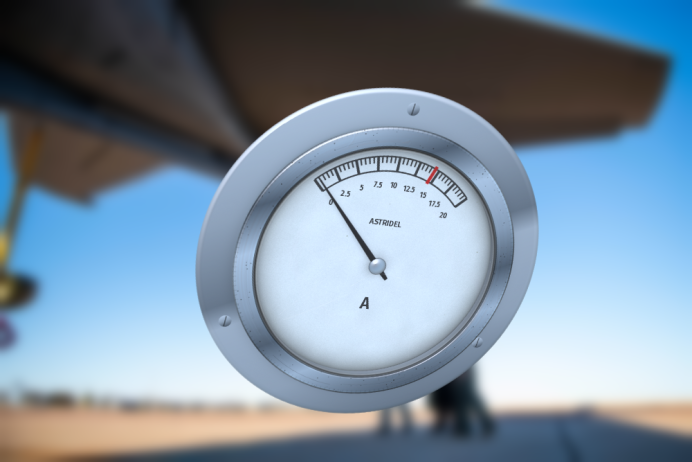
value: {"value": 0.5, "unit": "A"}
